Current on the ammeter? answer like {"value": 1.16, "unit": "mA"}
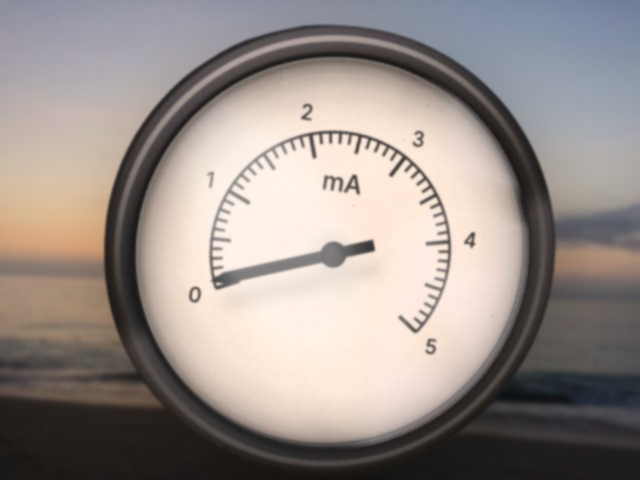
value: {"value": 0.1, "unit": "mA"}
